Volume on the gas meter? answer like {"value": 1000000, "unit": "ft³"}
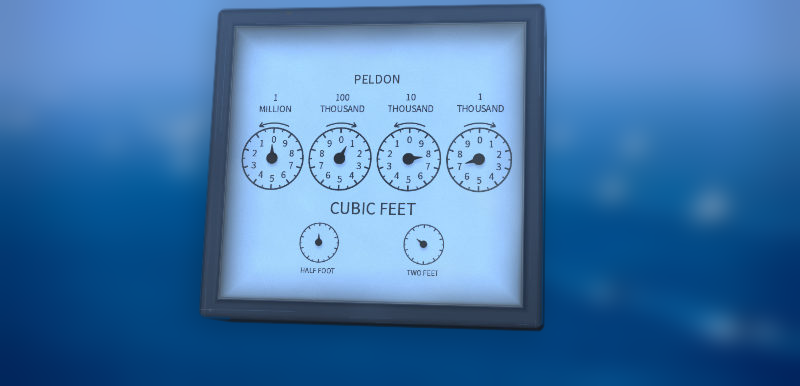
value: {"value": 7700, "unit": "ft³"}
